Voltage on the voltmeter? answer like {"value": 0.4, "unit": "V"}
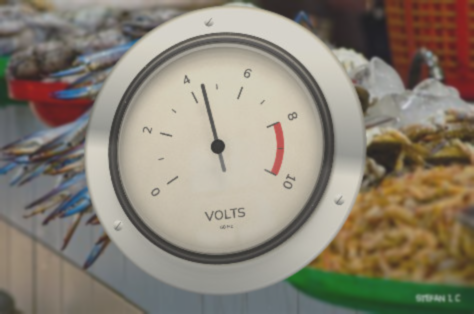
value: {"value": 4.5, "unit": "V"}
